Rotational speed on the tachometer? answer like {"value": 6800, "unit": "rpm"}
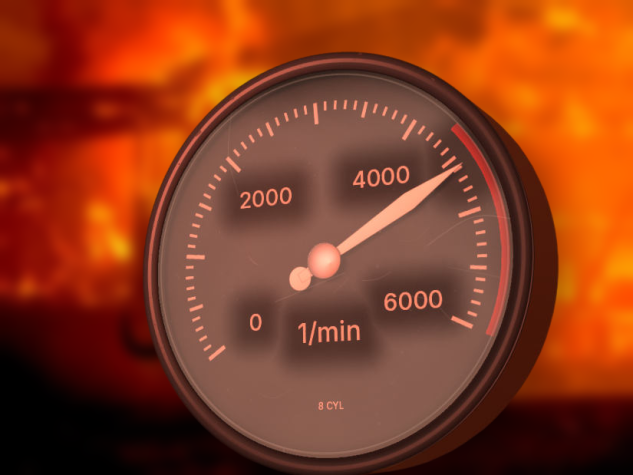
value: {"value": 4600, "unit": "rpm"}
